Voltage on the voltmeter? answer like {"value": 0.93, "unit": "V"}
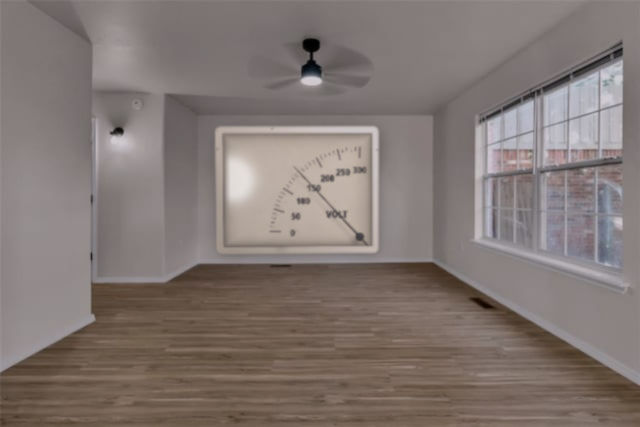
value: {"value": 150, "unit": "V"}
